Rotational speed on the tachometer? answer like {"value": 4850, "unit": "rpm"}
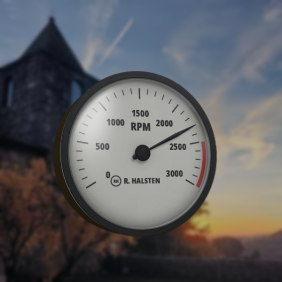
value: {"value": 2300, "unit": "rpm"}
